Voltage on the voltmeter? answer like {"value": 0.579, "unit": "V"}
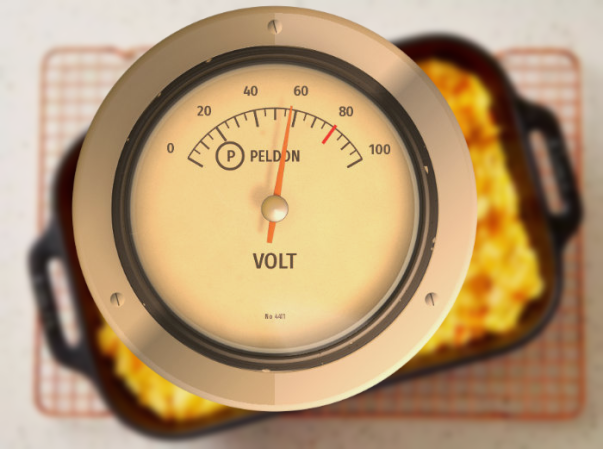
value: {"value": 57.5, "unit": "V"}
